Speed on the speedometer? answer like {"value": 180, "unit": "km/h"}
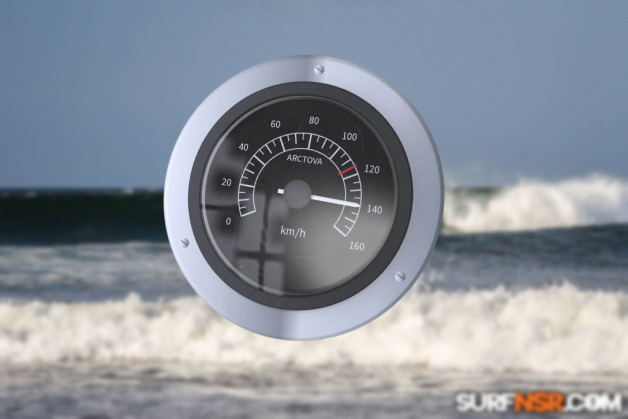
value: {"value": 140, "unit": "km/h"}
